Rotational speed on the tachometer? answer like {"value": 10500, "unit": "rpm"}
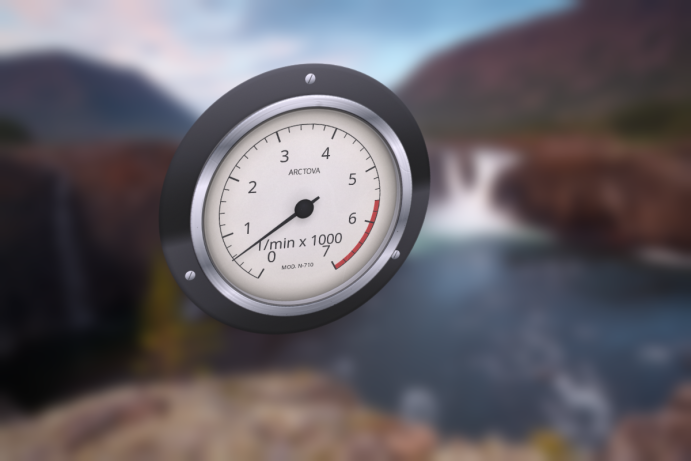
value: {"value": 600, "unit": "rpm"}
